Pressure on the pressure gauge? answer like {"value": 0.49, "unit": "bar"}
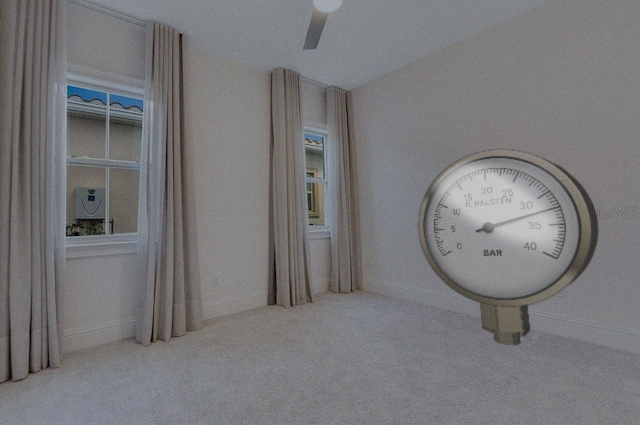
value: {"value": 32.5, "unit": "bar"}
